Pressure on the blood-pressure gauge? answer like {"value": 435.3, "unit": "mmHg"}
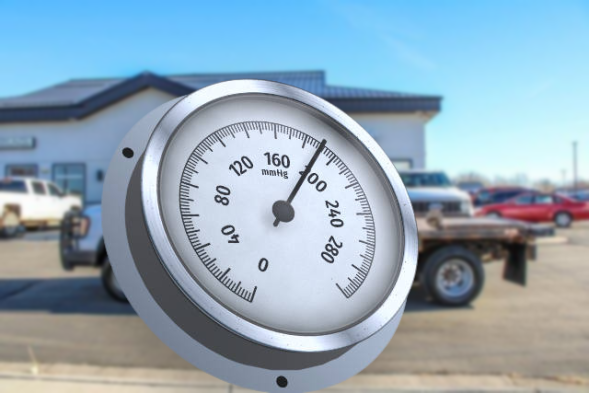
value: {"value": 190, "unit": "mmHg"}
